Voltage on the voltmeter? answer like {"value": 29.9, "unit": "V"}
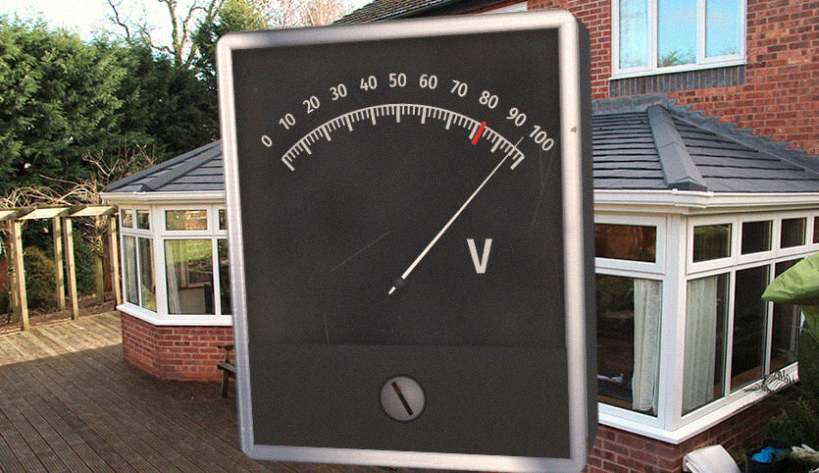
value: {"value": 96, "unit": "V"}
